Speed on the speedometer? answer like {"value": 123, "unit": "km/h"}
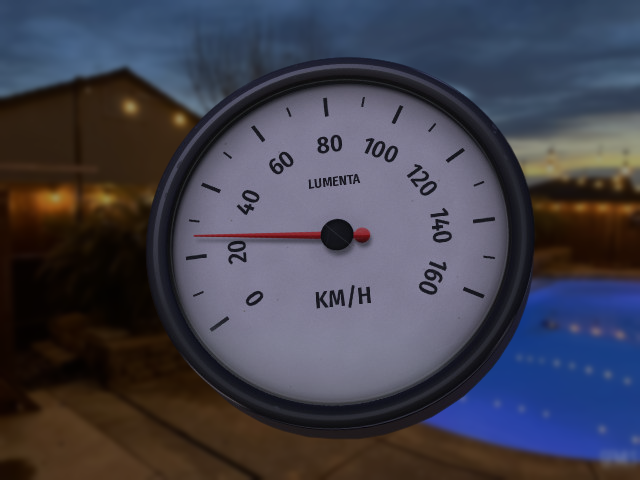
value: {"value": 25, "unit": "km/h"}
